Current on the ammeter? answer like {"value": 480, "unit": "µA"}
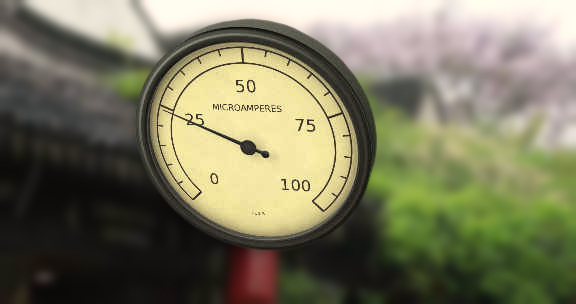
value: {"value": 25, "unit": "µA"}
